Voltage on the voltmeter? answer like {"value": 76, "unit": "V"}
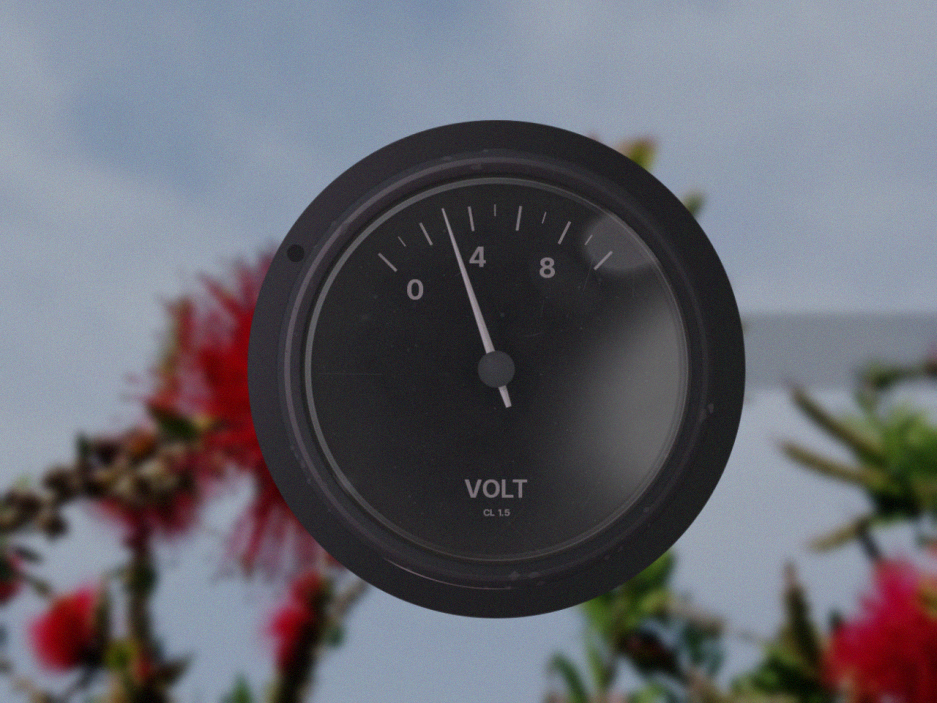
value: {"value": 3, "unit": "V"}
